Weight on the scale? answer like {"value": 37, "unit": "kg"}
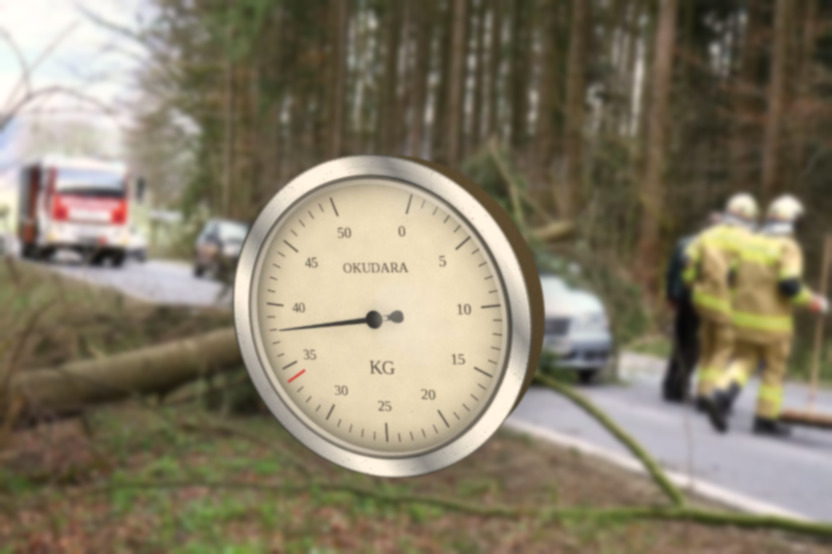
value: {"value": 38, "unit": "kg"}
